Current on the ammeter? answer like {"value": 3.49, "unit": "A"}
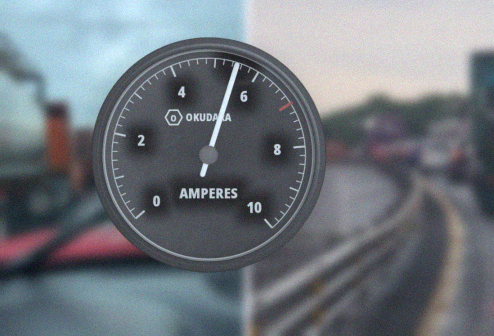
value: {"value": 5.5, "unit": "A"}
